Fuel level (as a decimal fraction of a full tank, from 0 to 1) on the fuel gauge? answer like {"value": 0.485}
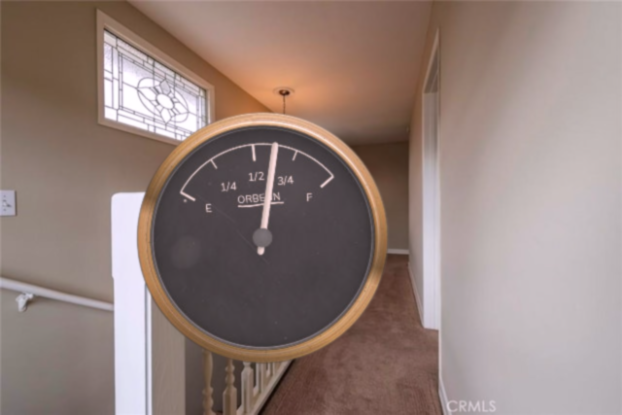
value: {"value": 0.625}
